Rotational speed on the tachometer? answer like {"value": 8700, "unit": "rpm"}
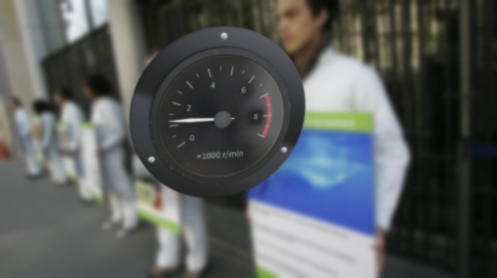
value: {"value": 1250, "unit": "rpm"}
